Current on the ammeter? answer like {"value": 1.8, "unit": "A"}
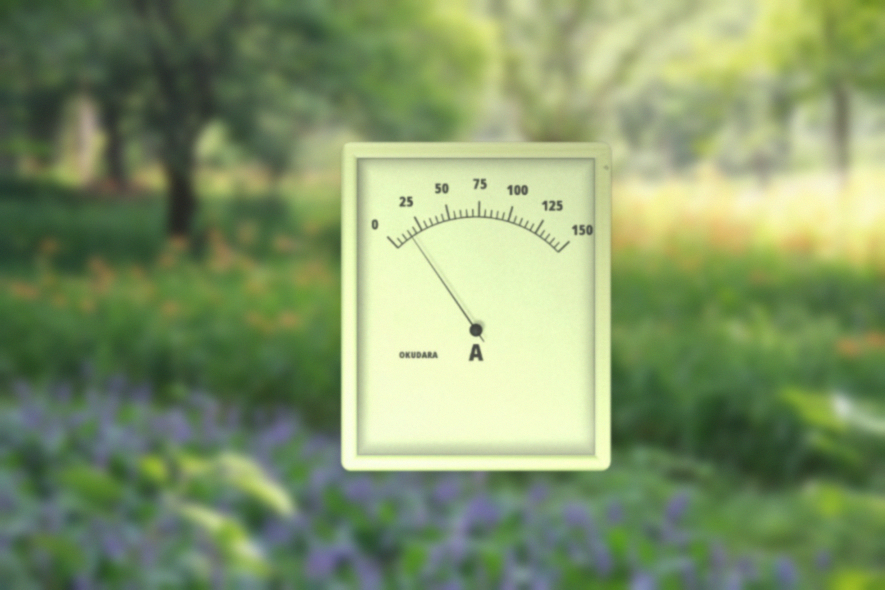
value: {"value": 15, "unit": "A"}
